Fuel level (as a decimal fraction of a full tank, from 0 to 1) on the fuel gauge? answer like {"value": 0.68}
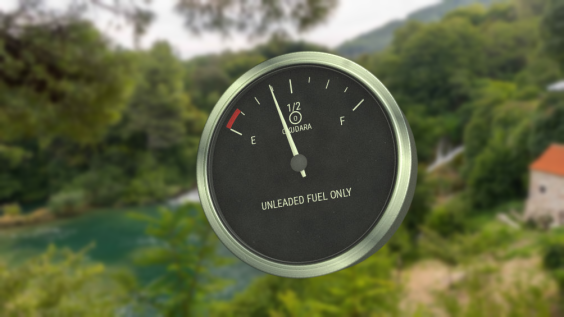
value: {"value": 0.375}
